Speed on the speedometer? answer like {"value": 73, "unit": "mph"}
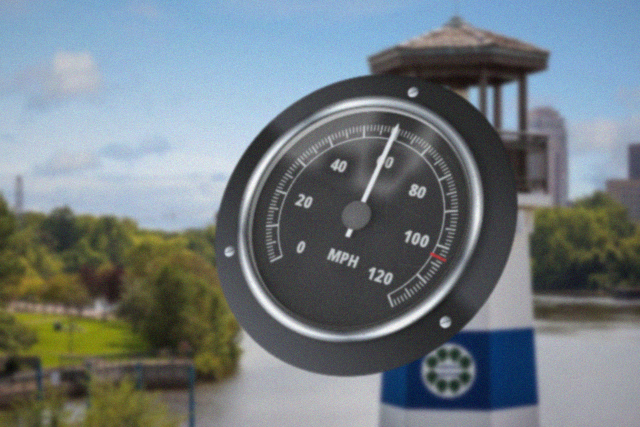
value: {"value": 60, "unit": "mph"}
